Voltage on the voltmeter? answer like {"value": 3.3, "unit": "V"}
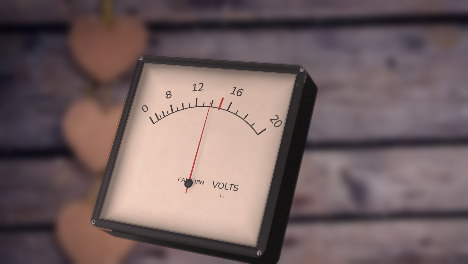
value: {"value": 14, "unit": "V"}
